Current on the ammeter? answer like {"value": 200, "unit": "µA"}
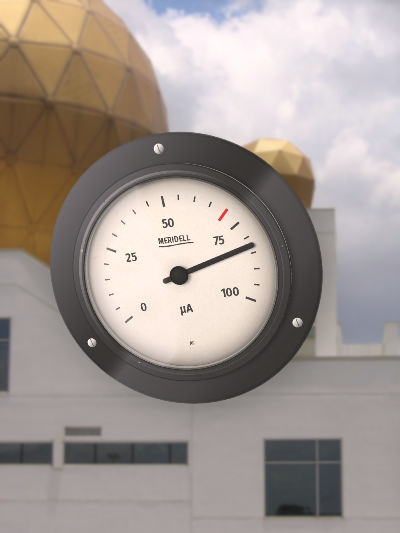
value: {"value": 82.5, "unit": "µA"}
